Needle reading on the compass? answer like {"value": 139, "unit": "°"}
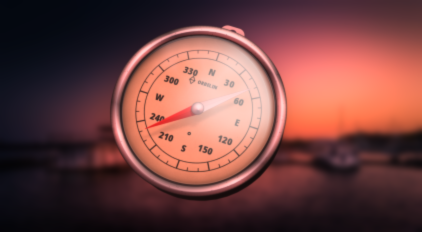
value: {"value": 230, "unit": "°"}
